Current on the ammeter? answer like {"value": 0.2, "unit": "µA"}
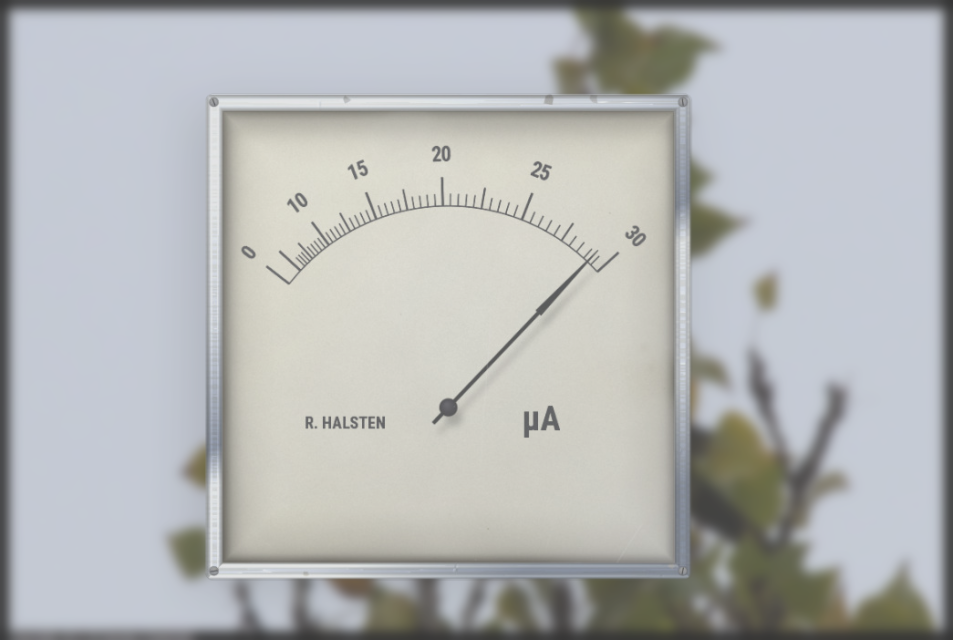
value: {"value": 29.25, "unit": "µA"}
